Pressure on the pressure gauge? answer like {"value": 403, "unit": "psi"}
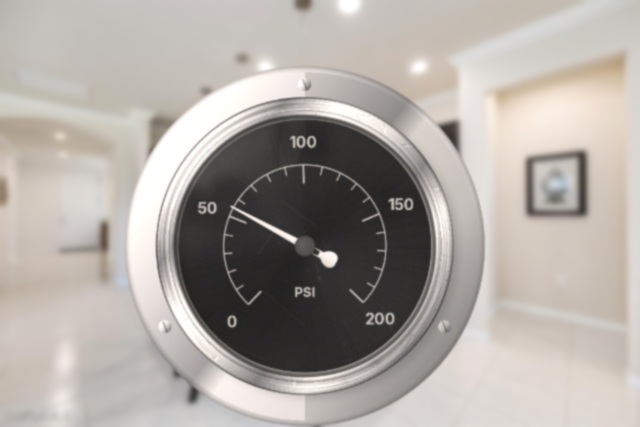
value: {"value": 55, "unit": "psi"}
